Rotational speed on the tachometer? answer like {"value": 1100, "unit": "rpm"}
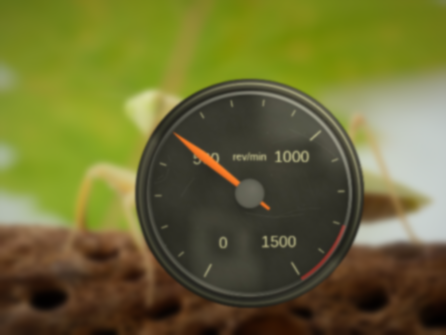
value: {"value": 500, "unit": "rpm"}
